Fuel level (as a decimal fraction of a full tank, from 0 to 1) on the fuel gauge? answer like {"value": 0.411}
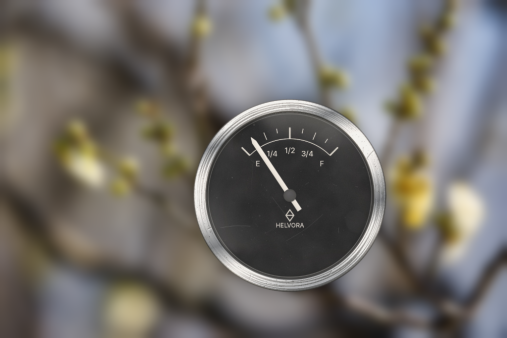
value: {"value": 0.125}
